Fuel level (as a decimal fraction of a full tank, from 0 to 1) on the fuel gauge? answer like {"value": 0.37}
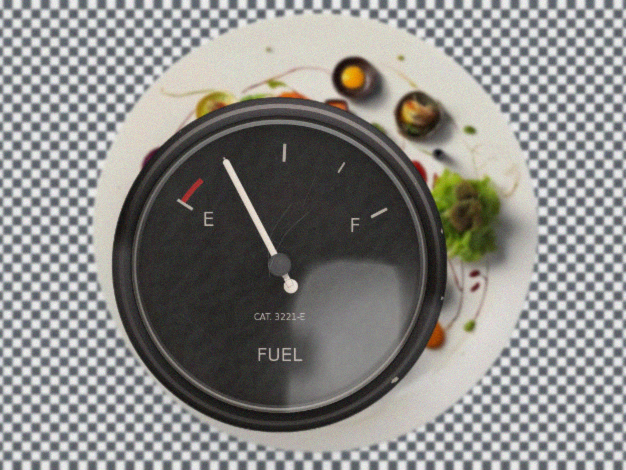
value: {"value": 0.25}
